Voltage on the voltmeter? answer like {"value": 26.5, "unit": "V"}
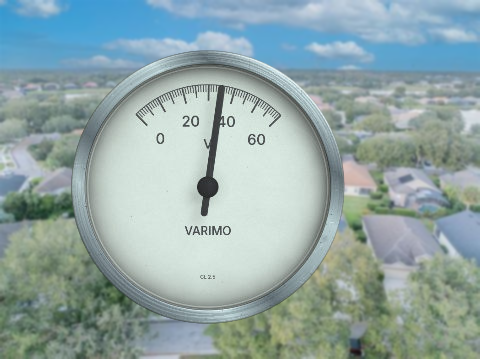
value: {"value": 35, "unit": "V"}
